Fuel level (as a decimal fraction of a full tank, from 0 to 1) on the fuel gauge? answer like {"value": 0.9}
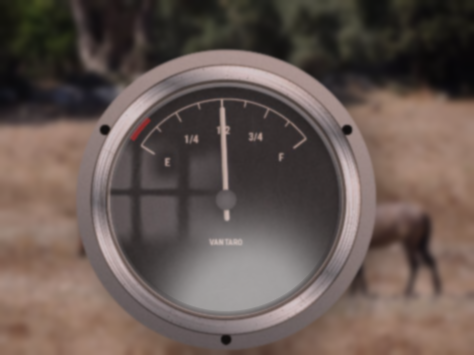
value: {"value": 0.5}
